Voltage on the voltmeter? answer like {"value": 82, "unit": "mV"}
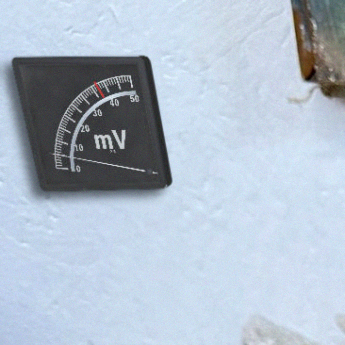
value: {"value": 5, "unit": "mV"}
